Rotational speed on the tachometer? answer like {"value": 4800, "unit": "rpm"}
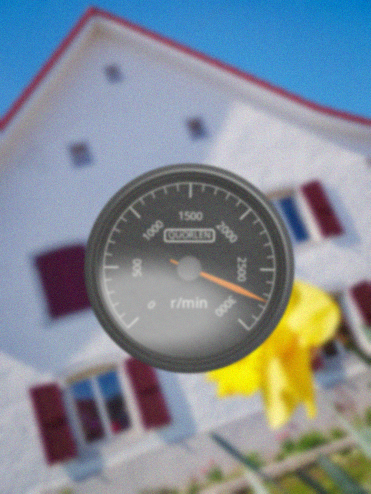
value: {"value": 2750, "unit": "rpm"}
